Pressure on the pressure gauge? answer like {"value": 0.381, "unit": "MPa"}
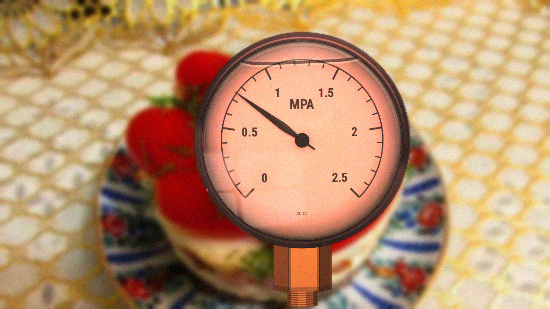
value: {"value": 0.75, "unit": "MPa"}
